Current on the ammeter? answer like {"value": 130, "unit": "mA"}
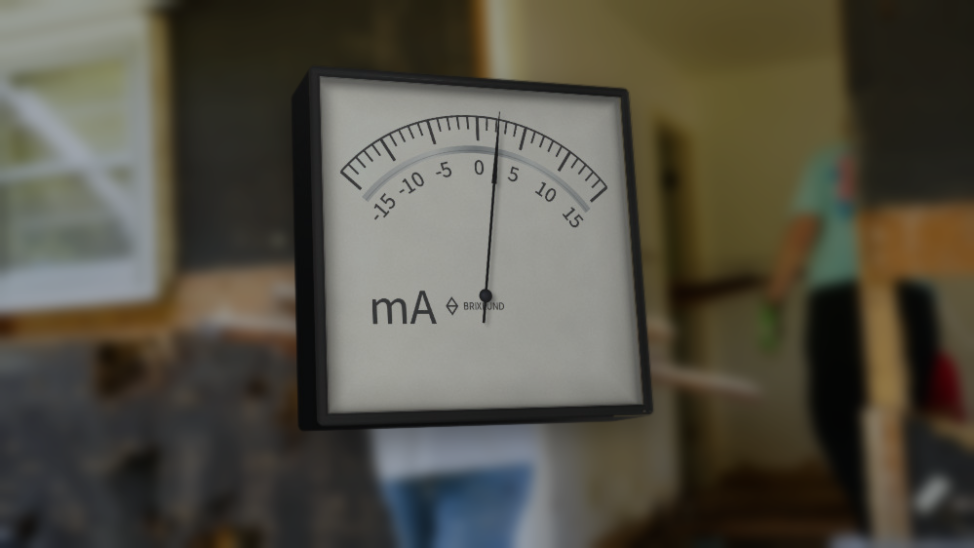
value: {"value": 2, "unit": "mA"}
